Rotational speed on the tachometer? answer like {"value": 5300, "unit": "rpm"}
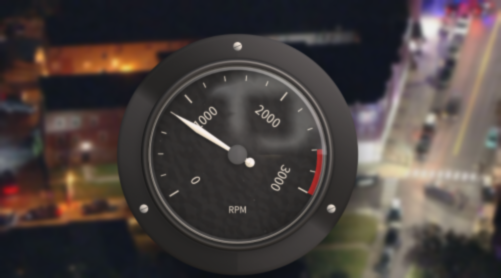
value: {"value": 800, "unit": "rpm"}
